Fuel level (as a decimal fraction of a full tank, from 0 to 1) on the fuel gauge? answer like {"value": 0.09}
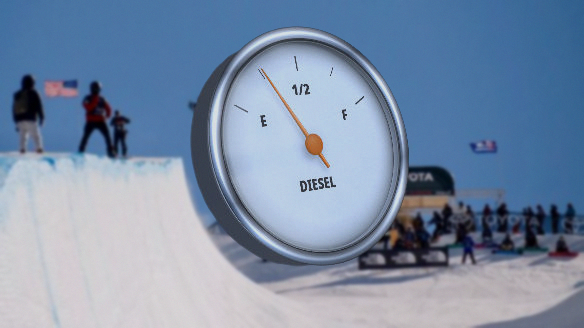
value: {"value": 0.25}
